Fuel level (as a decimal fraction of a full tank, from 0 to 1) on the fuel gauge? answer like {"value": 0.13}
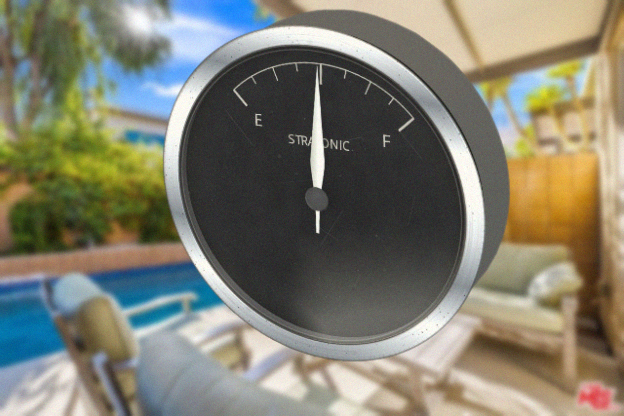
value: {"value": 0.5}
